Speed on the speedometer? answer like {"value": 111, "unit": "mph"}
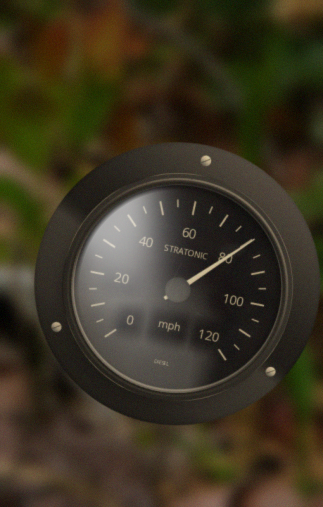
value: {"value": 80, "unit": "mph"}
